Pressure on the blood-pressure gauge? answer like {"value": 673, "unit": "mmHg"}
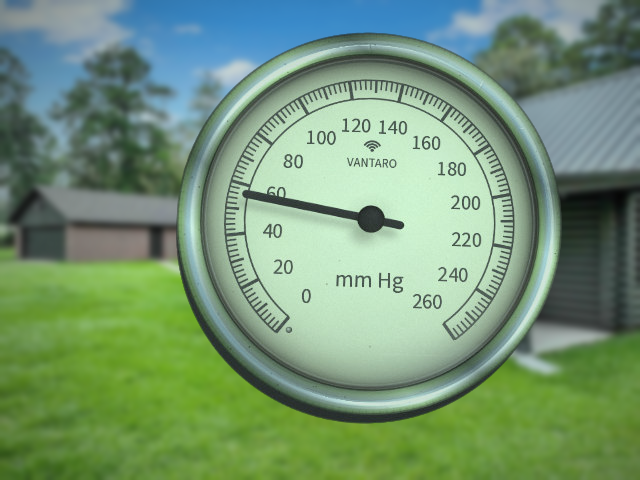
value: {"value": 56, "unit": "mmHg"}
